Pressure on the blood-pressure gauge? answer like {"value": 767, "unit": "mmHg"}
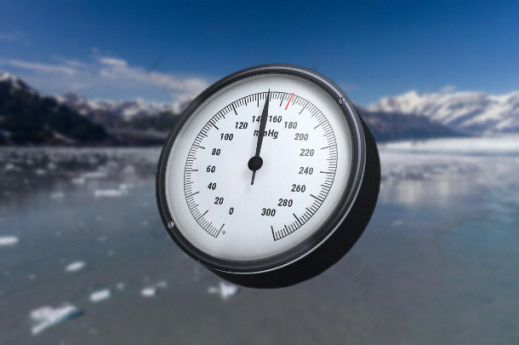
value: {"value": 150, "unit": "mmHg"}
